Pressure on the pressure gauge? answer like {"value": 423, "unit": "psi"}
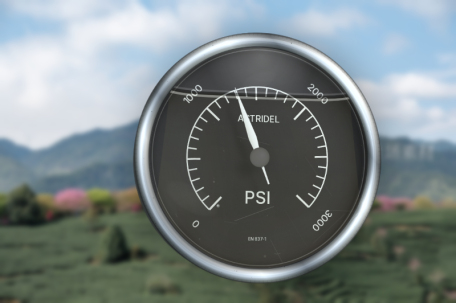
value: {"value": 1300, "unit": "psi"}
